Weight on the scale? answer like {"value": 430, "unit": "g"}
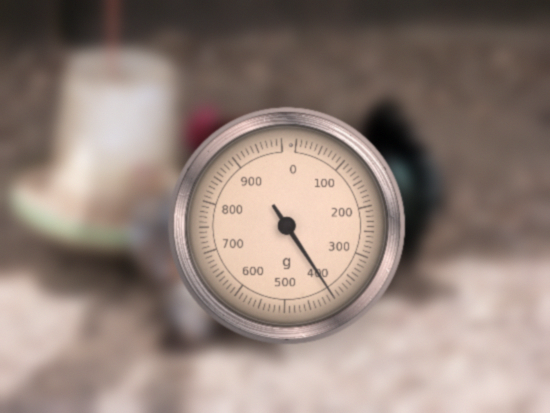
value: {"value": 400, "unit": "g"}
